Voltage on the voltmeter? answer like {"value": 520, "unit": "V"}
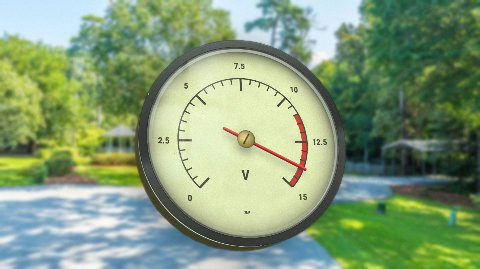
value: {"value": 14, "unit": "V"}
